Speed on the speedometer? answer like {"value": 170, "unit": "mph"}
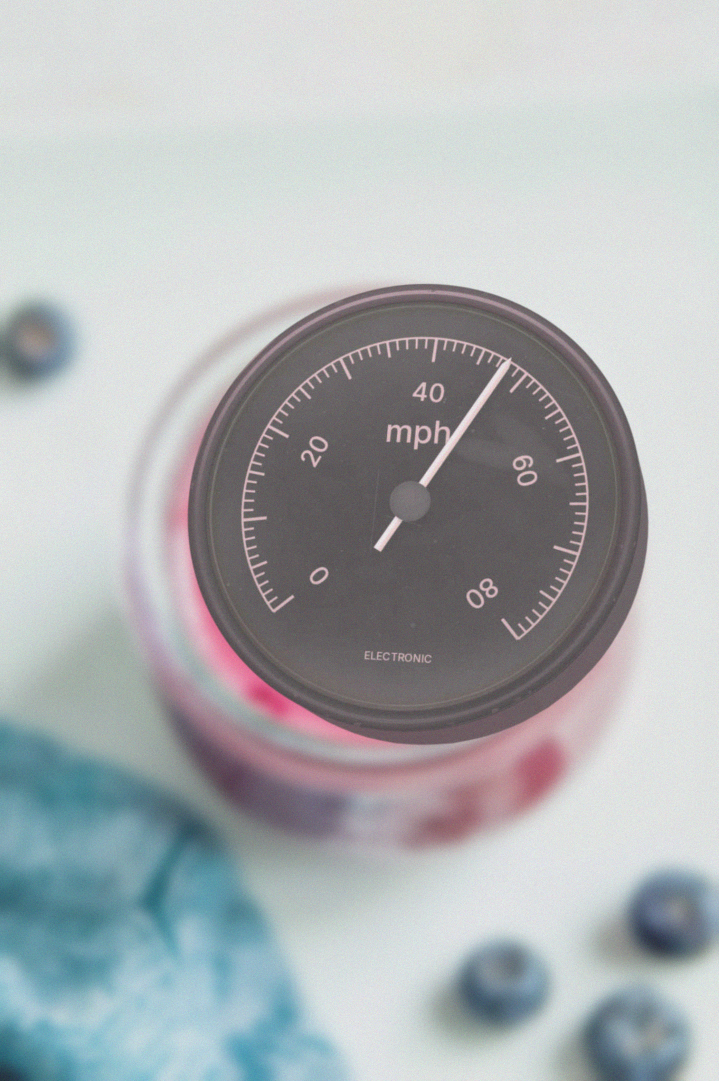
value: {"value": 48, "unit": "mph"}
